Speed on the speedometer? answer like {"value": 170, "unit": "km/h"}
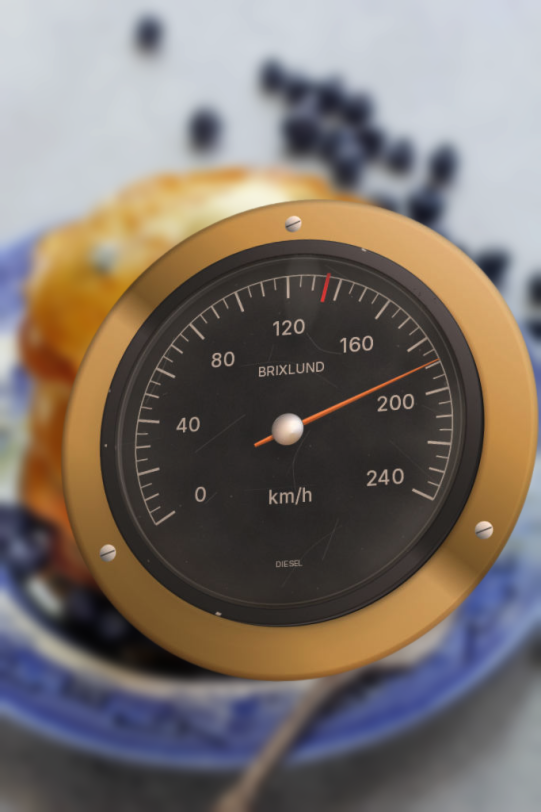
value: {"value": 190, "unit": "km/h"}
